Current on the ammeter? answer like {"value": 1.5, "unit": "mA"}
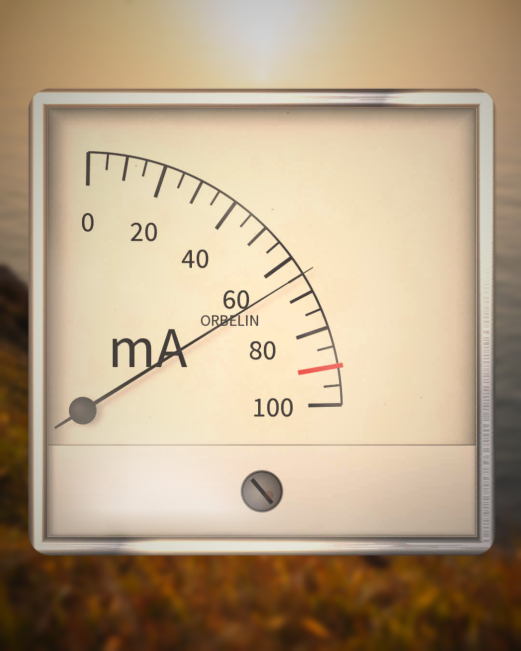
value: {"value": 65, "unit": "mA"}
